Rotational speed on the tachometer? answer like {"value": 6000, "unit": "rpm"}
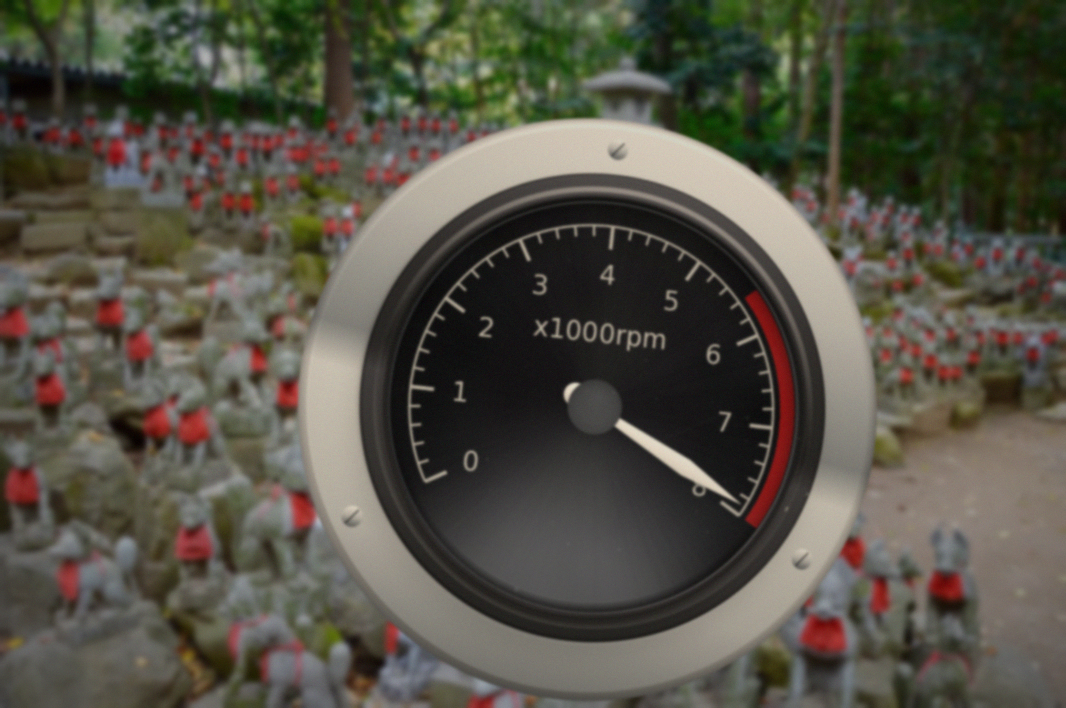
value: {"value": 7900, "unit": "rpm"}
